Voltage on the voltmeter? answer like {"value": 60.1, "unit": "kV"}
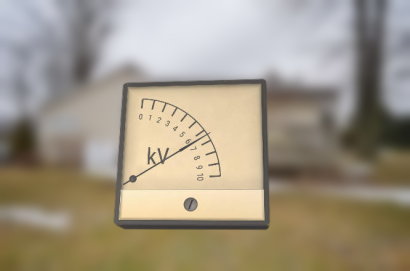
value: {"value": 6.5, "unit": "kV"}
